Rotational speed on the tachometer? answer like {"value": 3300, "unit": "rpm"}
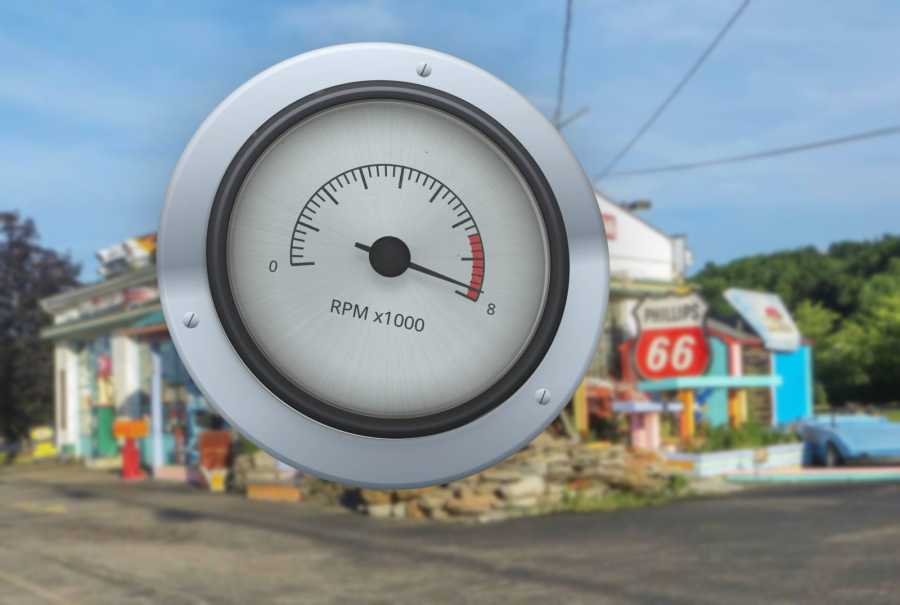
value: {"value": 7800, "unit": "rpm"}
